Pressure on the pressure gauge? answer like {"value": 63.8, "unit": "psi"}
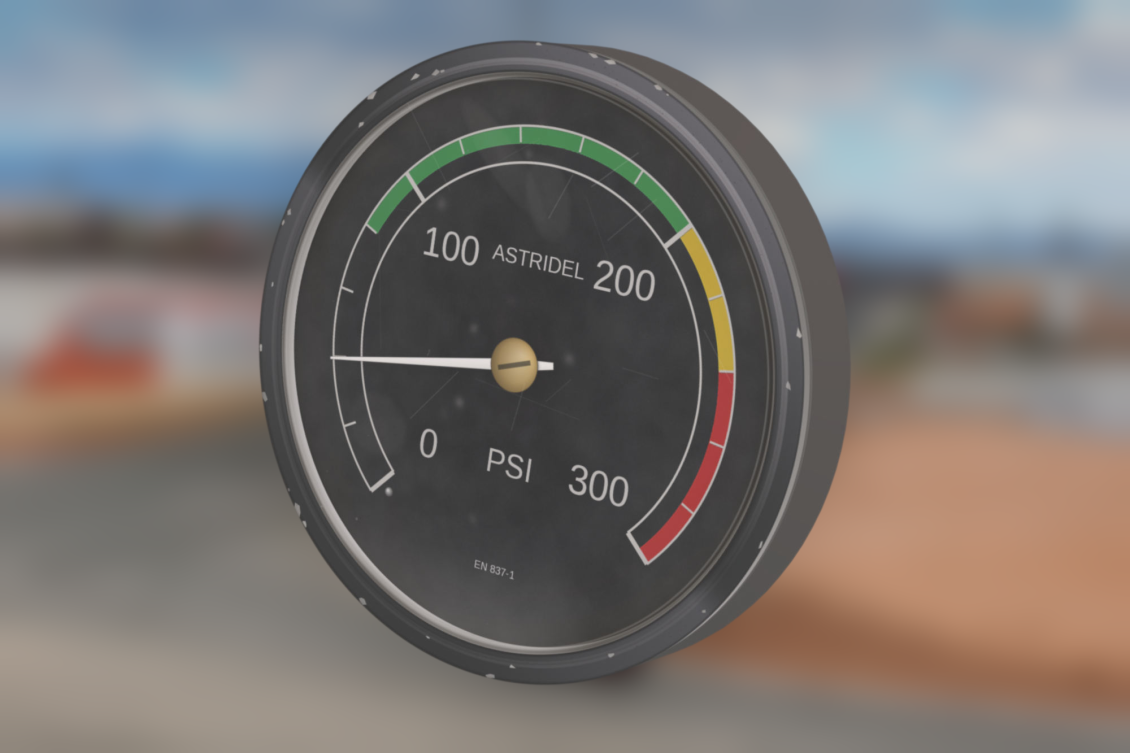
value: {"value": 40, "unit": "psi"}
